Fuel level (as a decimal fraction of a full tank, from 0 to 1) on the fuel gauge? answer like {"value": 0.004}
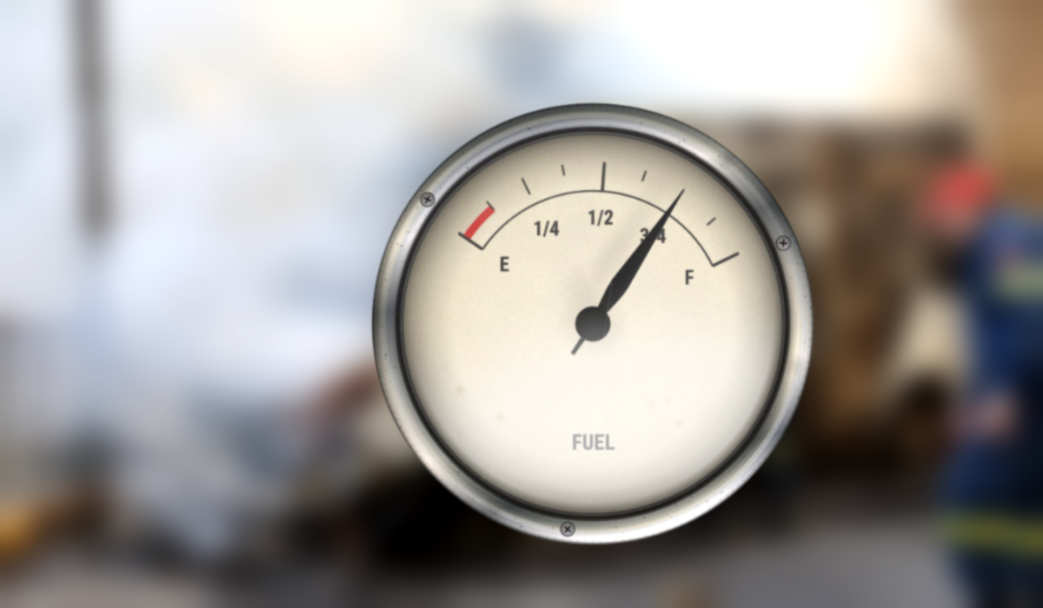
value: {"value": 0.75}
